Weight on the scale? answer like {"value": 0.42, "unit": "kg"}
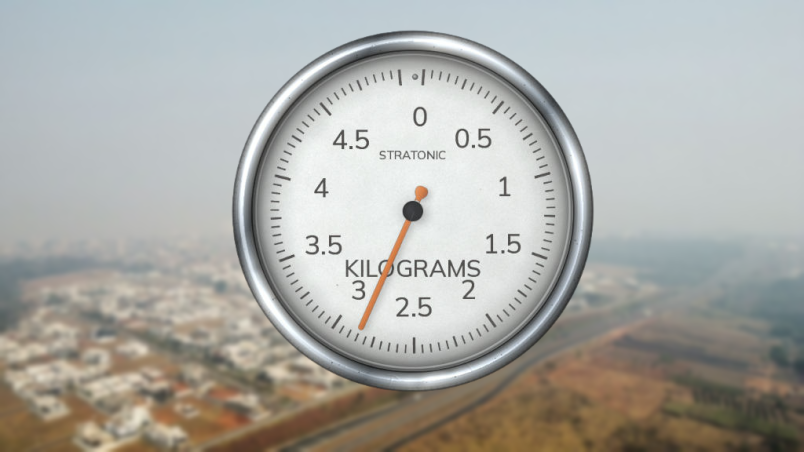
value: {"value": 2.85, "unit": "kg"}
